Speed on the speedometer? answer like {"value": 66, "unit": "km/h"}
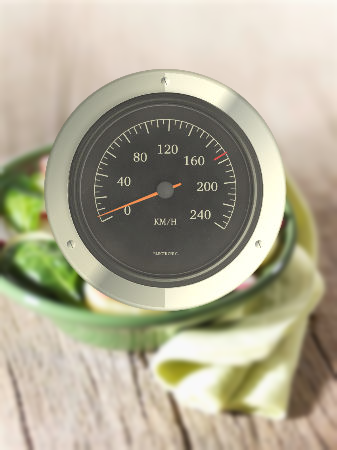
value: {"value": 5, "unit": "km/h"}
